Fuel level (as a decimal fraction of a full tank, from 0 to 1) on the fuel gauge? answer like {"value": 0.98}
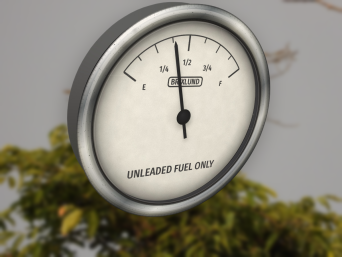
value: {"value": 0.375}
